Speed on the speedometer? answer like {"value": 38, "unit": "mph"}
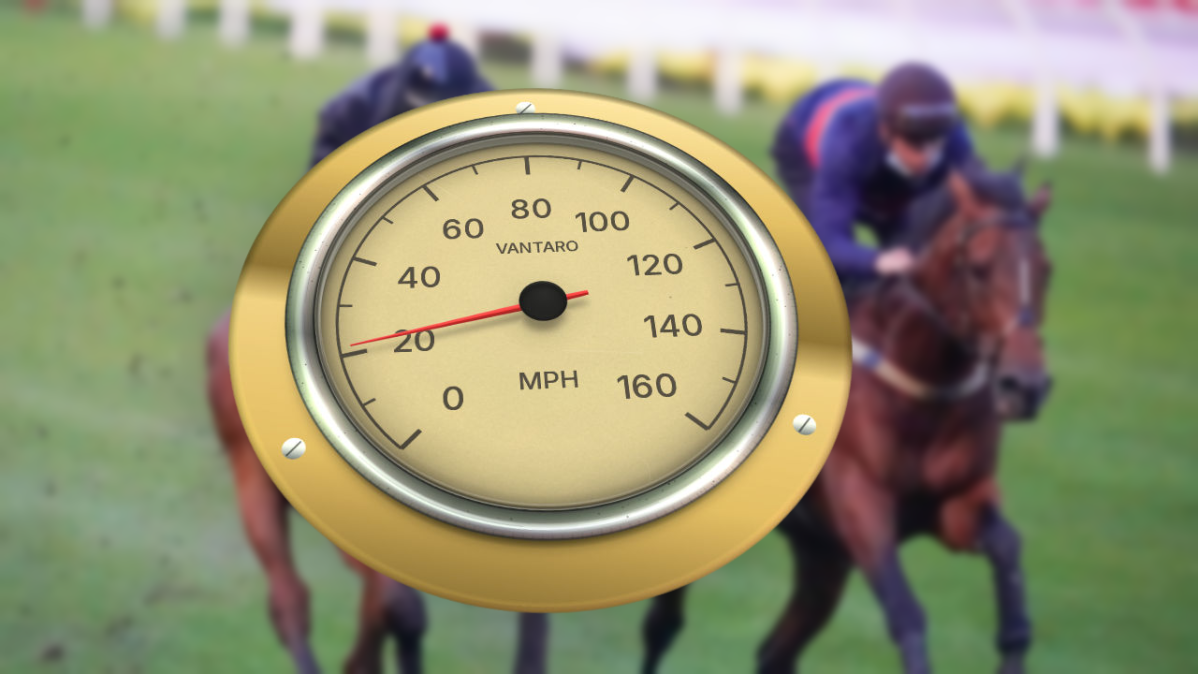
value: {"value": 20, "unit": "mph"}
